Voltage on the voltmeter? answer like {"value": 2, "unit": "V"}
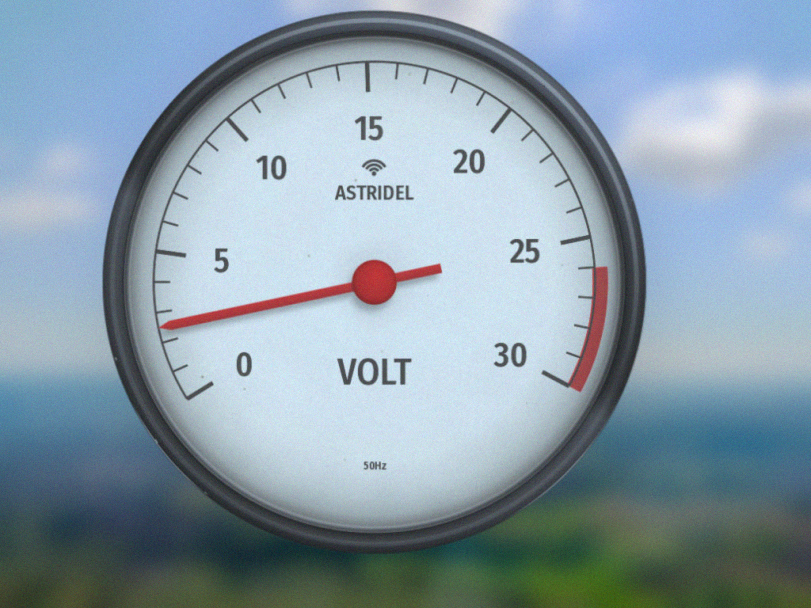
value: {"value": 2.5, "unit": "V"}
